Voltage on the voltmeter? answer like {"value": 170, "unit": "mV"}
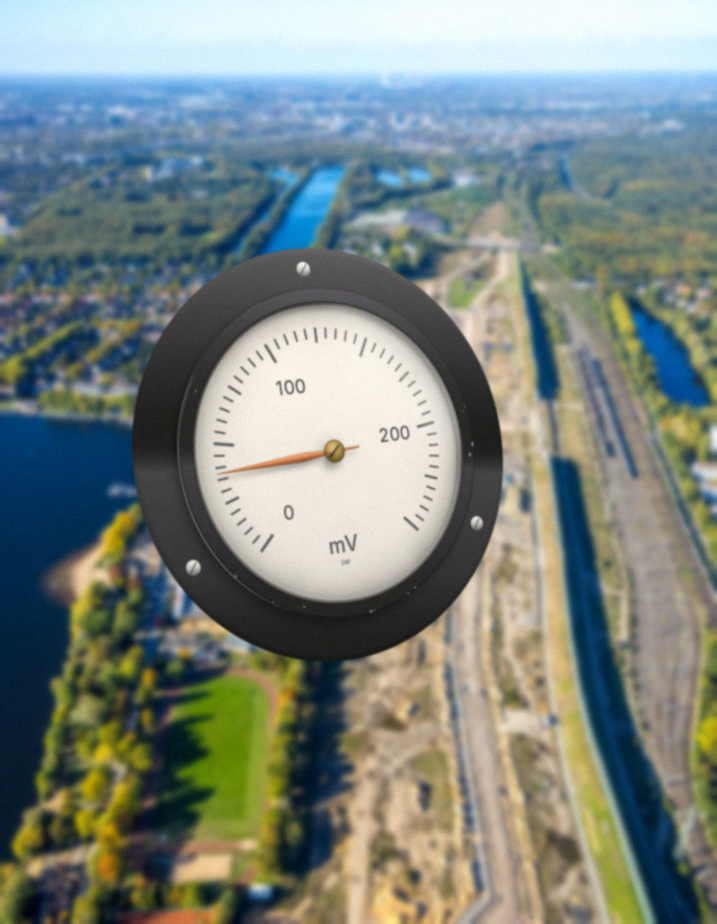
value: {"value": 37.5, "unit": "mV"}
